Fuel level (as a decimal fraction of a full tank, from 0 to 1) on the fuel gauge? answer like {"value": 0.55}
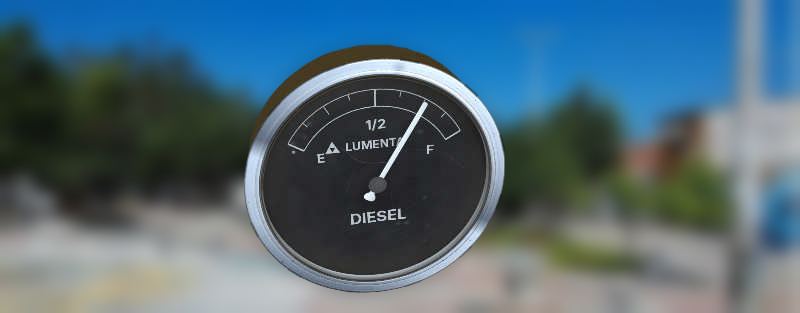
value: {"value": 0.75}
